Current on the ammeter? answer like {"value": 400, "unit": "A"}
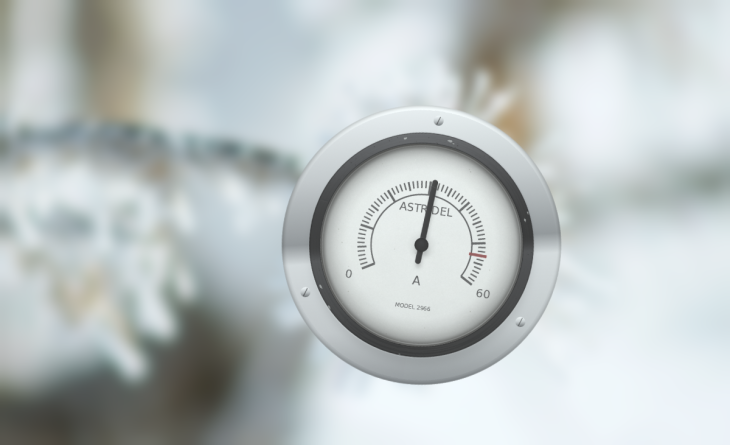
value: {"value": 31, "unit": "A"}
